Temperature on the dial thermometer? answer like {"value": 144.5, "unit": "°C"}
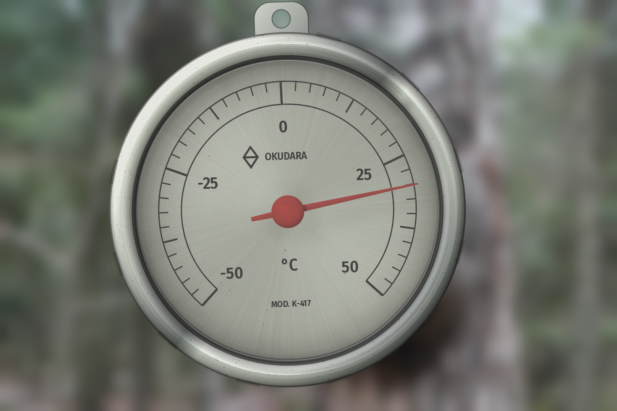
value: {"value": 30, "unit": "°C"}
